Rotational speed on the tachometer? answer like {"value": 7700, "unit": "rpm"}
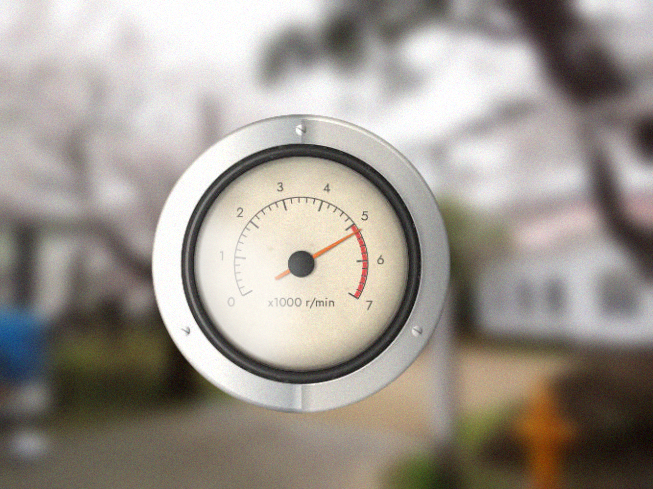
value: {"value": 5200, "unit": "rpm"}
